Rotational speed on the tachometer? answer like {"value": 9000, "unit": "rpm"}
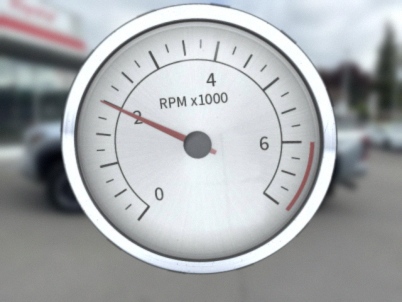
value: {"value": 2000, "unit": "rpm"}
